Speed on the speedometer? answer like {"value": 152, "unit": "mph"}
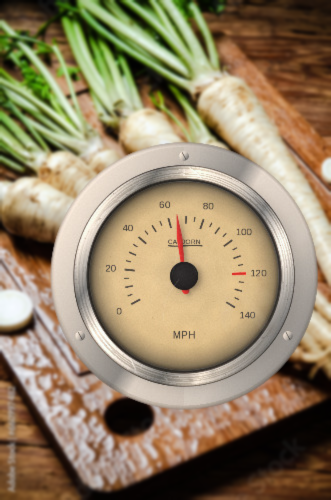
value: {"value": 65, "unit": "mph"}
